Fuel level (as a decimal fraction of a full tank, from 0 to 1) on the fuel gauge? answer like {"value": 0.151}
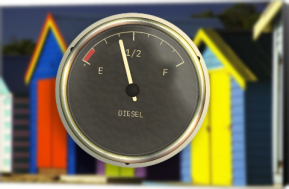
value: {"value": 0.375}
